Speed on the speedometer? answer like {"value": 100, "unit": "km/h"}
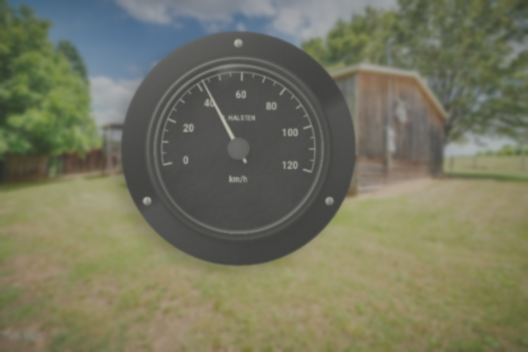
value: {"value": 42.5, "unit": "km/h"}
